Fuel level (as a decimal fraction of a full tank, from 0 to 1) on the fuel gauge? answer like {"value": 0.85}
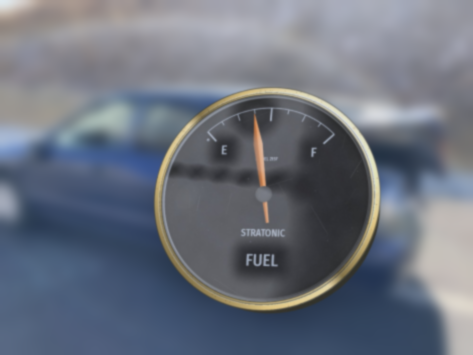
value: {"value": 0.375}
